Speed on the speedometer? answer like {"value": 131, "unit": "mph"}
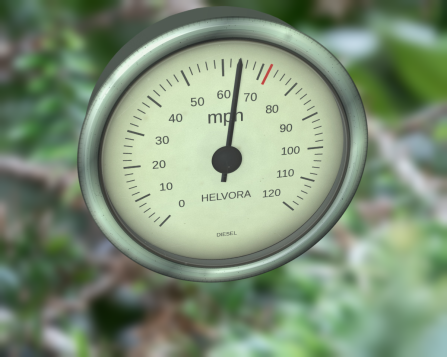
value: {"value": 64, "unit": "mph"}
